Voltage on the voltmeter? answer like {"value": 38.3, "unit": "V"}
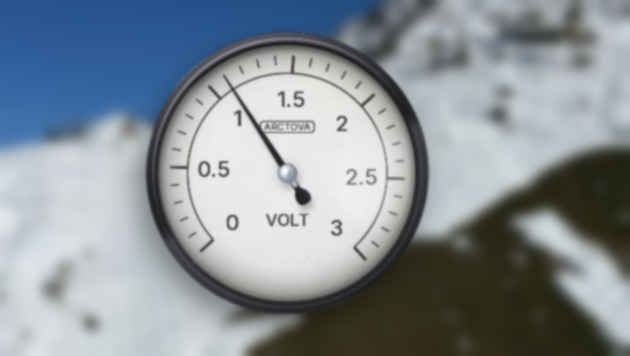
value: {"value": 1.1, "unit": "V"}
